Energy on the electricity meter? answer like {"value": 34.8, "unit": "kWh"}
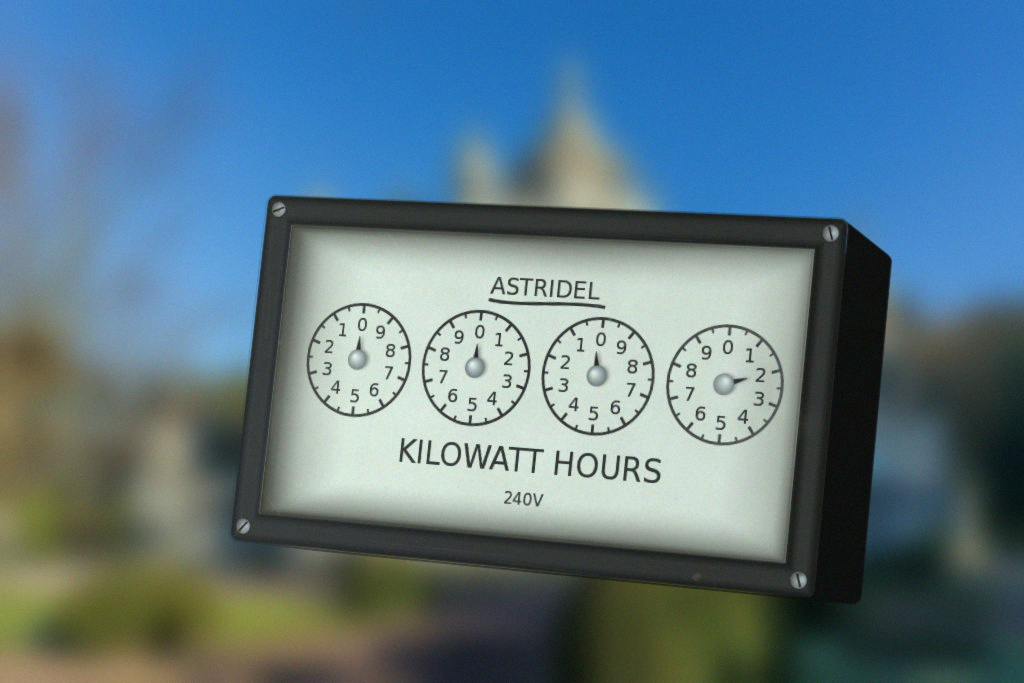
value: {"value": 2, "unit": "kWh"}
